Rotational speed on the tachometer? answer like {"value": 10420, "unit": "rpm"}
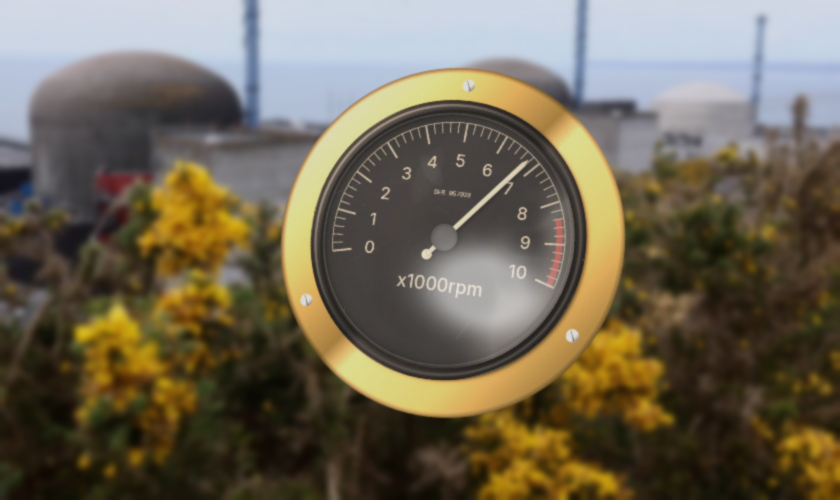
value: {"value": 6800, "unit": "rpm"}
